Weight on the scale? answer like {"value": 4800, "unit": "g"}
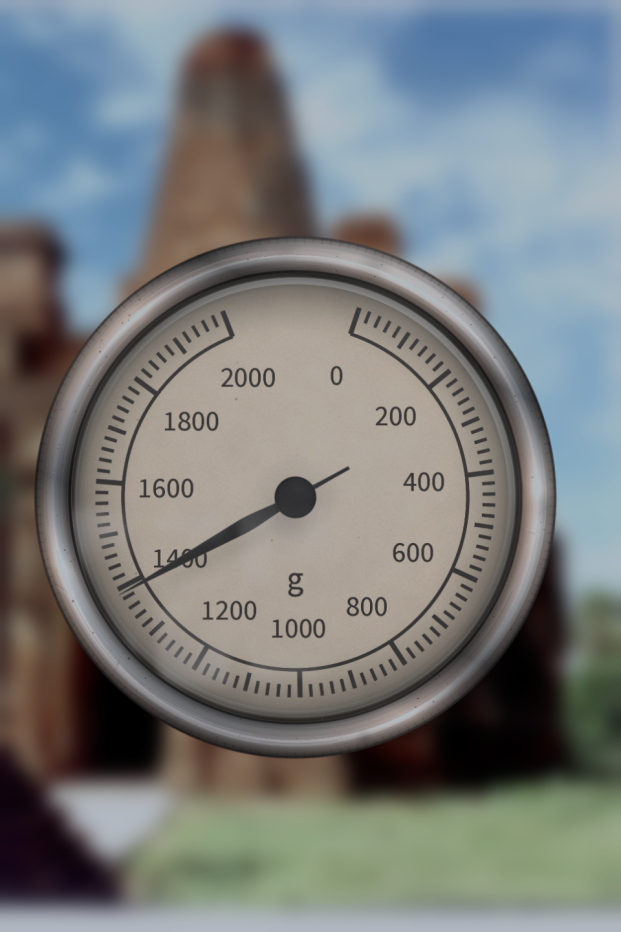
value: {"value": 1390, "unit": "g"}
